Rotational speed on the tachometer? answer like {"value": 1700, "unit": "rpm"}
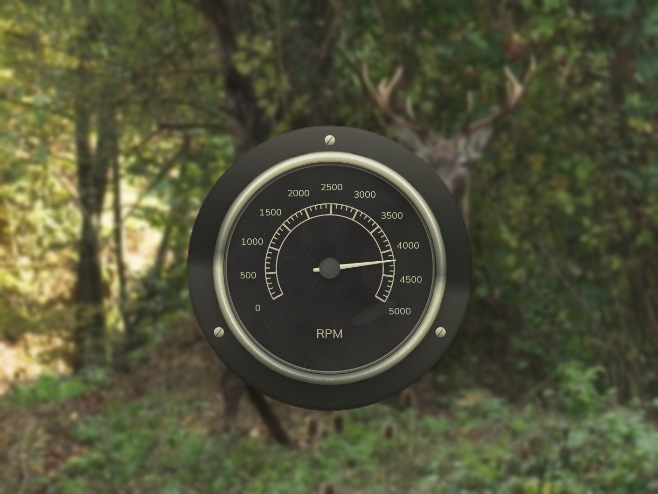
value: {"value": 4200, "unit": "rpm"}
